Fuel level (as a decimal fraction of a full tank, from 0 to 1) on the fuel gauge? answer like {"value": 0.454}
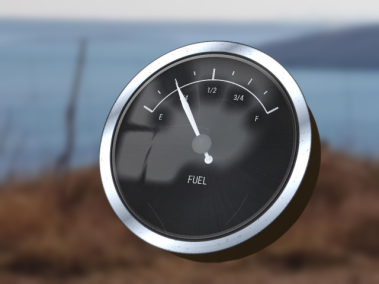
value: {"value": 0.25}
